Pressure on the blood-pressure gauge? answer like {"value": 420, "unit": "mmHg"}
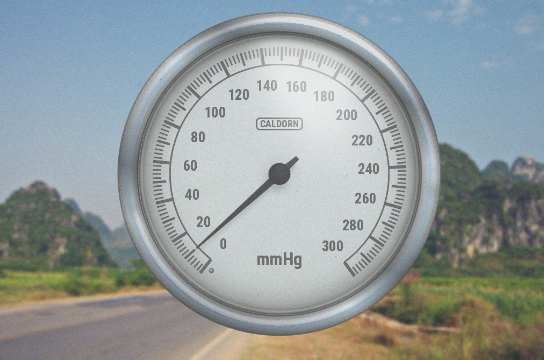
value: {"value": 10, "unit": "mmHg"}
